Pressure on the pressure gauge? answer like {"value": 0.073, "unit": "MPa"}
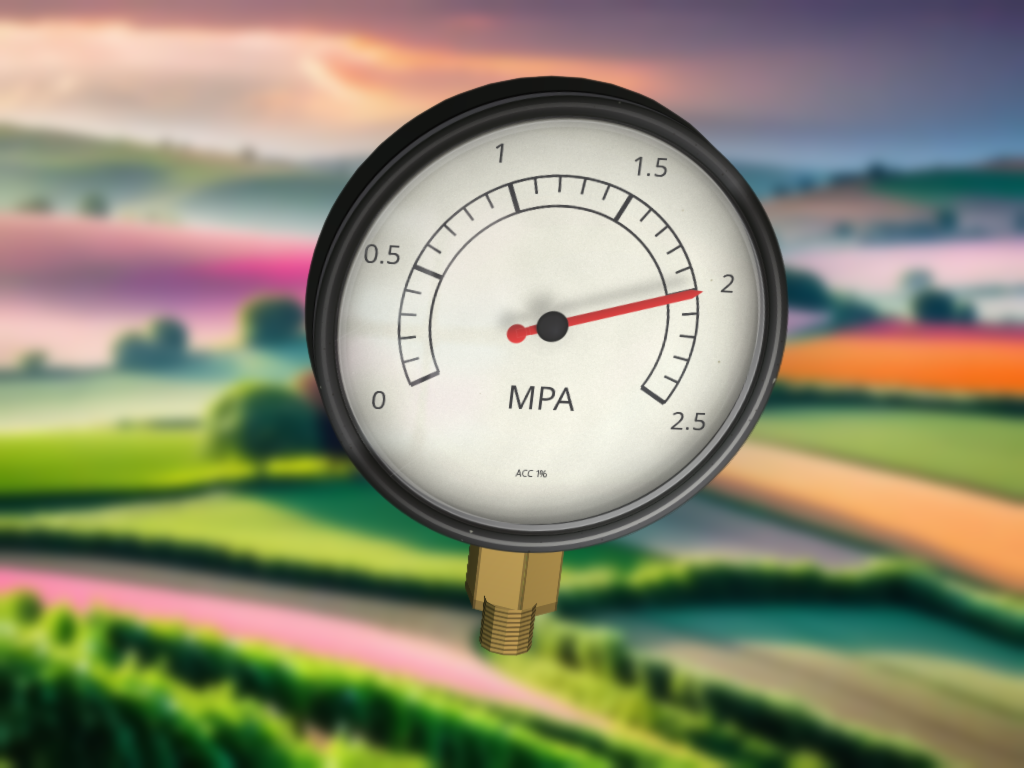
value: {"value": 2, "unit": "MPa"}
